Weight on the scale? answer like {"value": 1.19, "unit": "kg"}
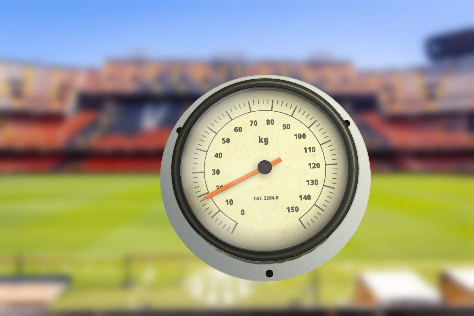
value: {"value": 18, "unit": "kg"}
